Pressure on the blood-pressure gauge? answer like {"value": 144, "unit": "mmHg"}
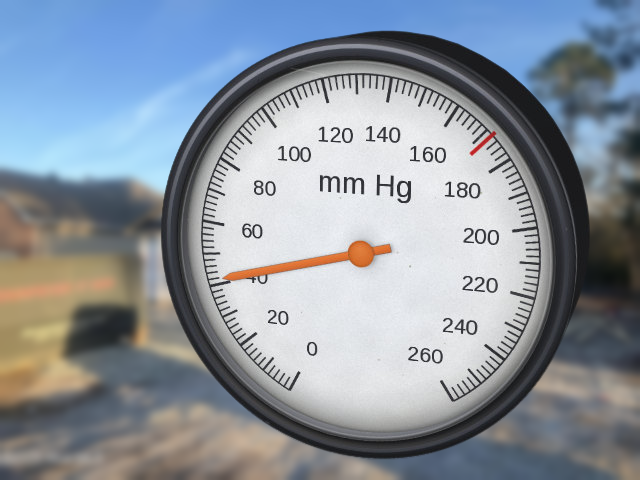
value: {"value": 42, "unit": "mmHg"}
